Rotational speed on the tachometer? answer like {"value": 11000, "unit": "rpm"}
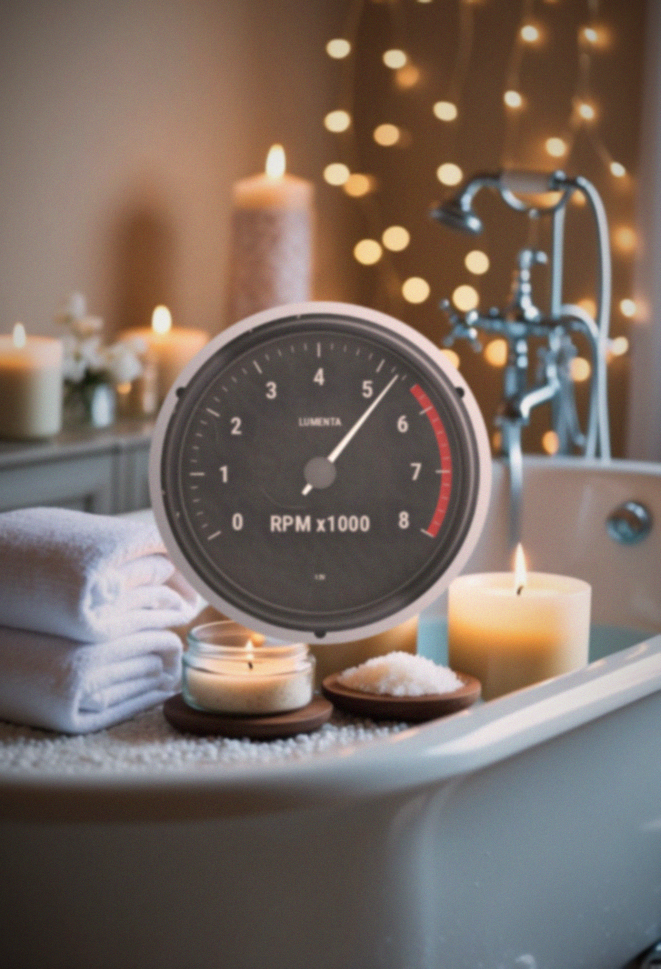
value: {"value": 5300, "unit": "rpm"}
